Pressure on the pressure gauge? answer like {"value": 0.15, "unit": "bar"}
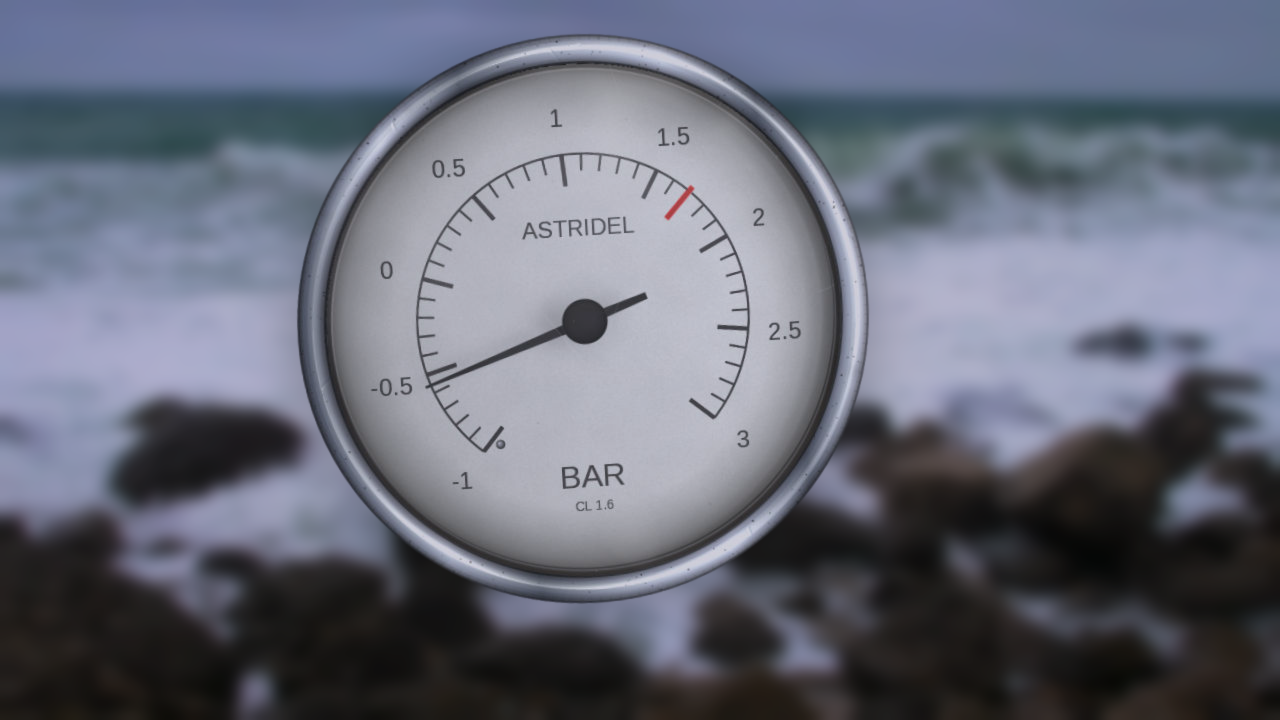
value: {"value": -0.55, "unit": "bar"}
